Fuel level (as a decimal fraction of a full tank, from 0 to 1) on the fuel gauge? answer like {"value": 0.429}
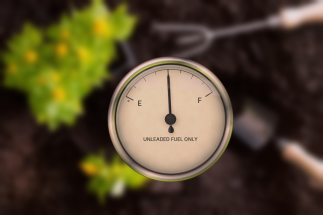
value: {"value": 0.5}
